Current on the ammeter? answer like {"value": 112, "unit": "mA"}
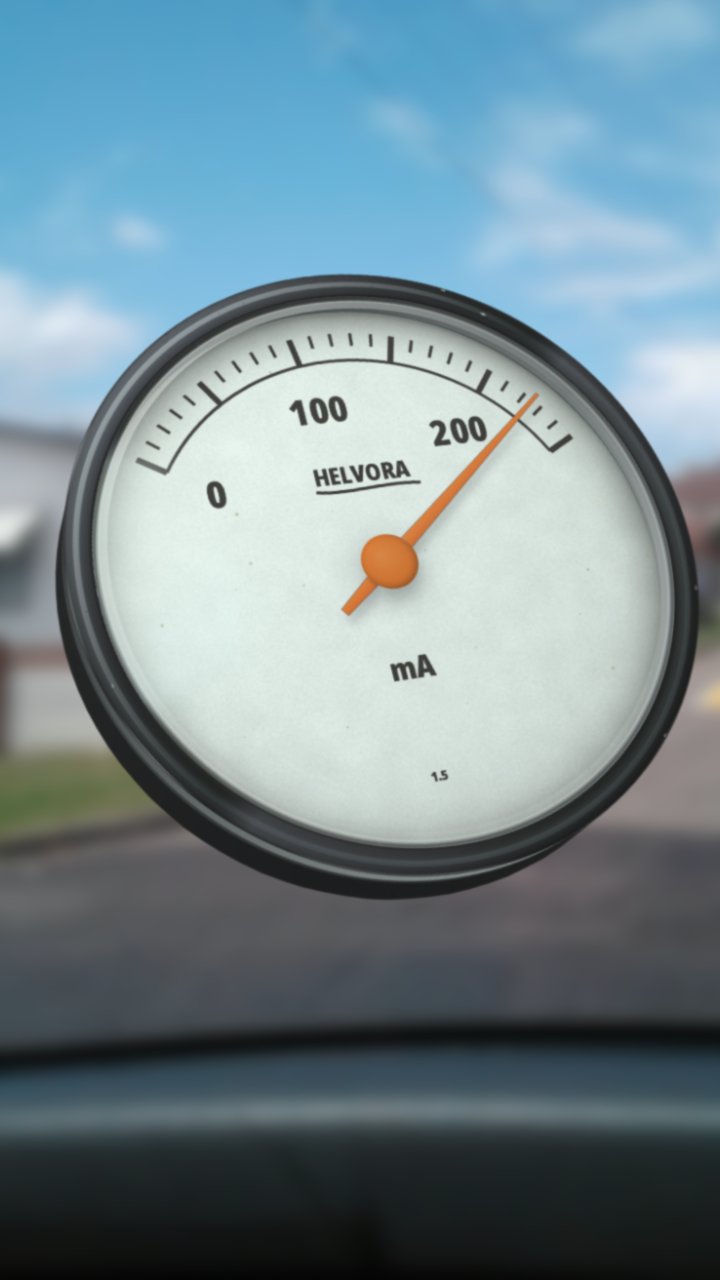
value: {"value": 225, "unit": "mA"}
